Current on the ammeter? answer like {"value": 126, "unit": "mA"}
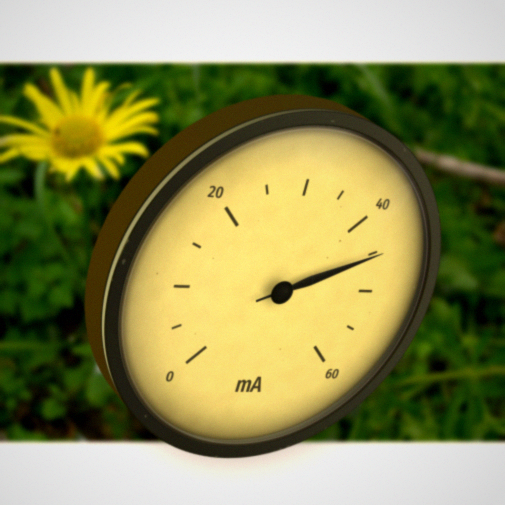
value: {"value": 45, "unit": "mA"}
